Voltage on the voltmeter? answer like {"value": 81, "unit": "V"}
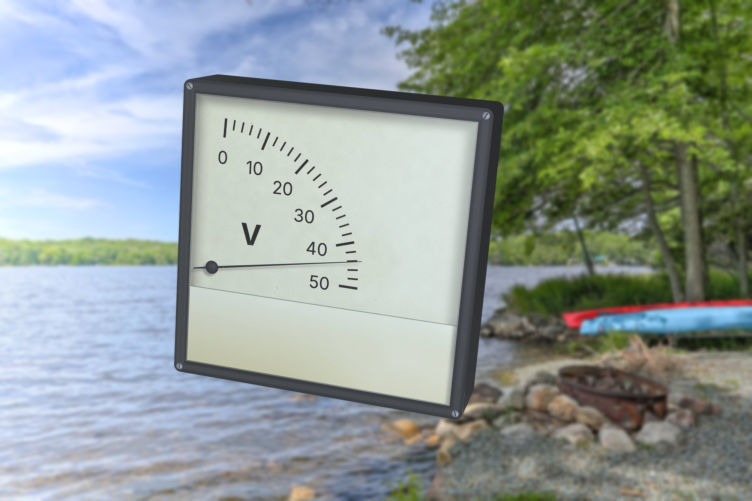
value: {"value": 44, "unit": "V"}
